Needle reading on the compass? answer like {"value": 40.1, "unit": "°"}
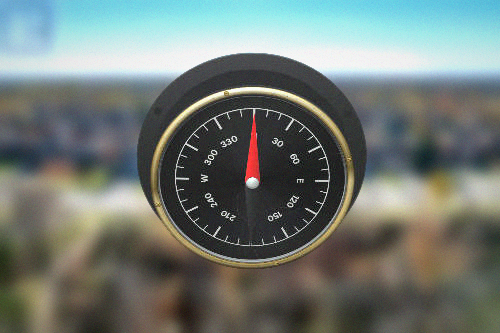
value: {"value": 0, "unit": "°"}
